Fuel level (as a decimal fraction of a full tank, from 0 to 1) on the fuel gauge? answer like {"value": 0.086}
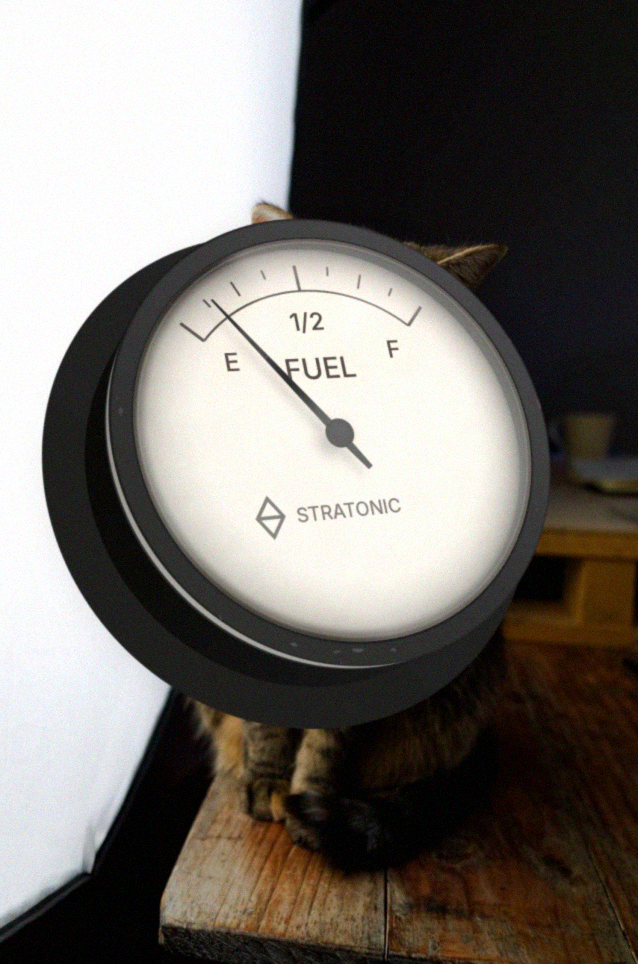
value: {"value": 0.125}
